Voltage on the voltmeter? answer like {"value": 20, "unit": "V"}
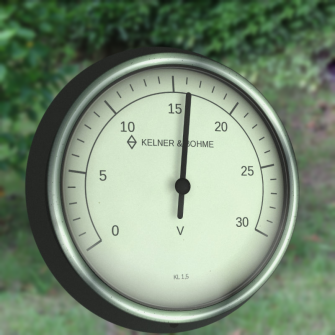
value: {"value": 16, "unit": "V"}
